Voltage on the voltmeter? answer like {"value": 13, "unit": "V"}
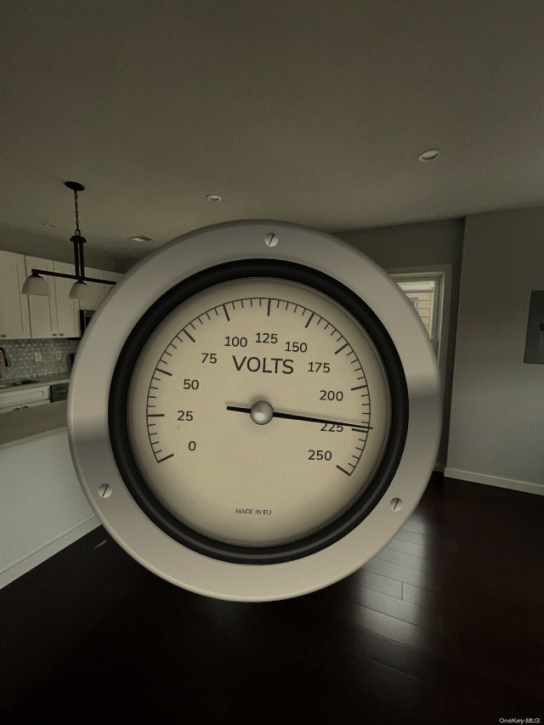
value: {"value": 222.5, "unit": "V"}
